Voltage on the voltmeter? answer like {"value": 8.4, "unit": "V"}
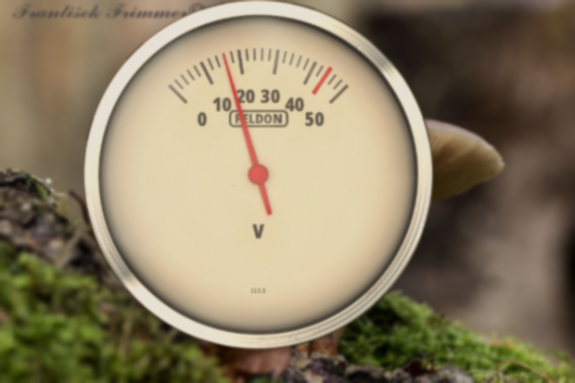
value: {"value": 16, "unit": "V"}
